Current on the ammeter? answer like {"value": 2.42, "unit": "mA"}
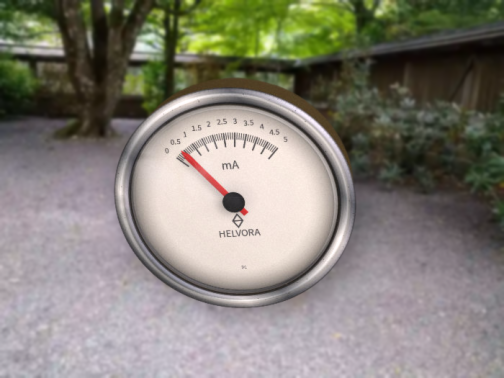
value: {"value": 0.5, "unit": "mA"}
